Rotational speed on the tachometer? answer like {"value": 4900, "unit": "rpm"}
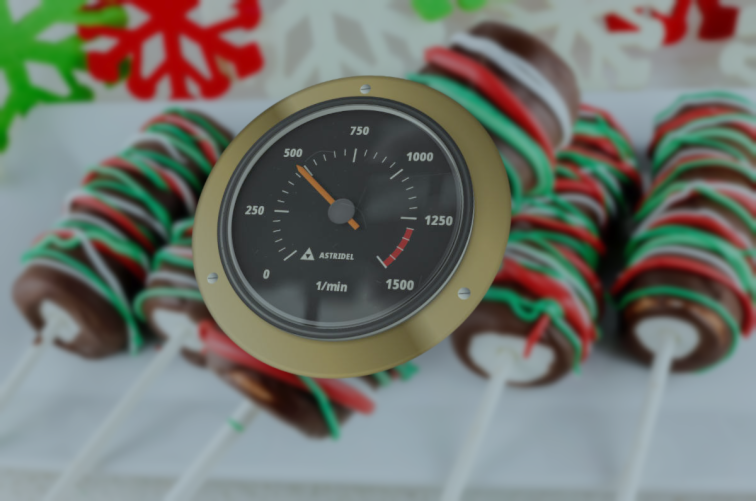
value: {"value": 475, "unit": "rpm"}
